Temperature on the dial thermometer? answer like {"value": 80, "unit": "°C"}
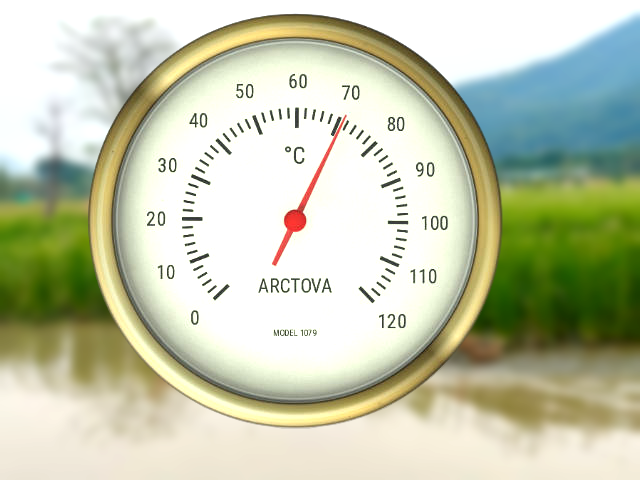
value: {"value": 71, "unit": "°C"}
